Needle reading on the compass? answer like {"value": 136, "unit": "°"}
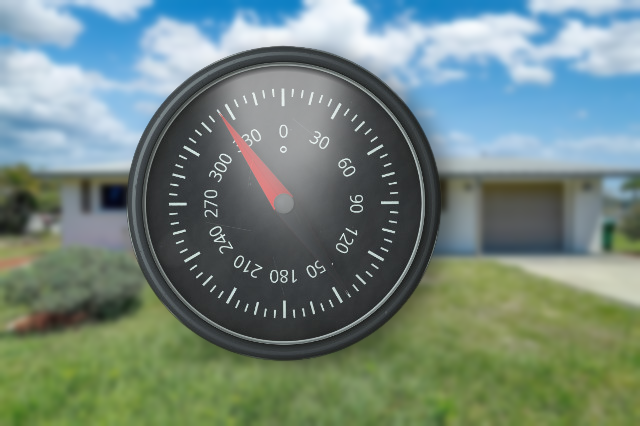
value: {"value": 325, "unit": "°"}
